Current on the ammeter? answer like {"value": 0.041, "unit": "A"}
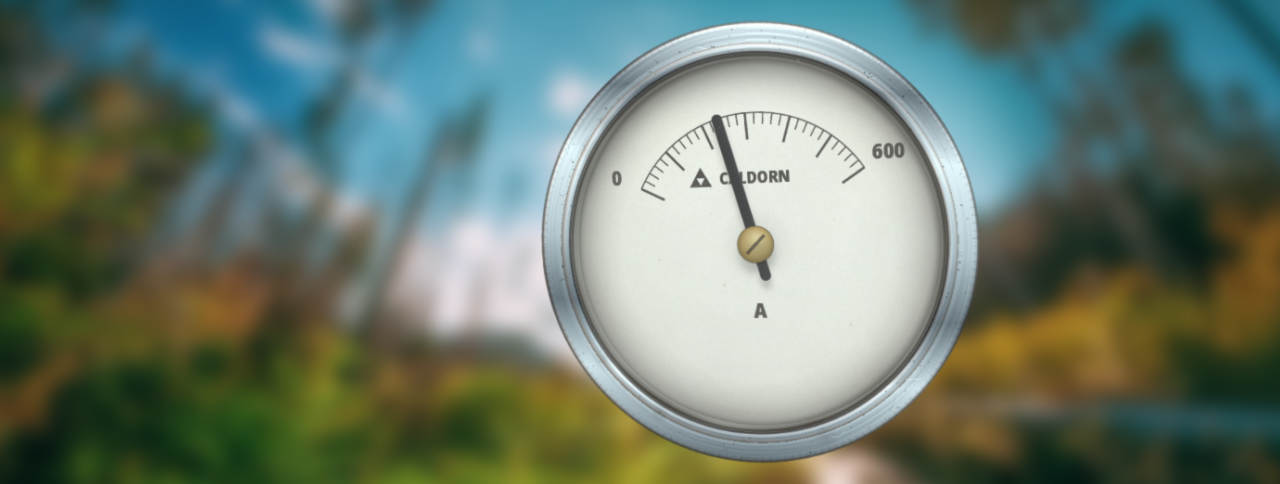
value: {"value": 240, "unit": "A"}
